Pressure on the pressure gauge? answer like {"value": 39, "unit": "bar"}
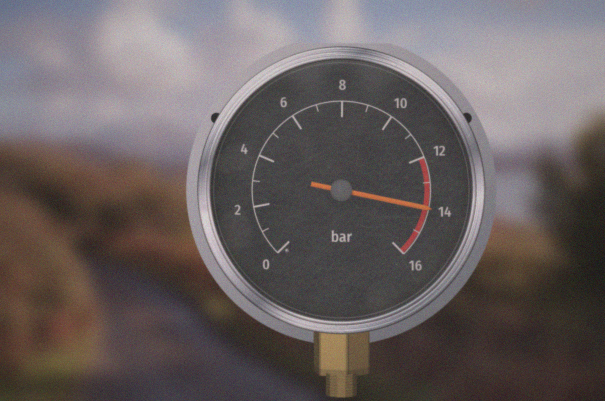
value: {"value": 14, "unit": "bar"}
